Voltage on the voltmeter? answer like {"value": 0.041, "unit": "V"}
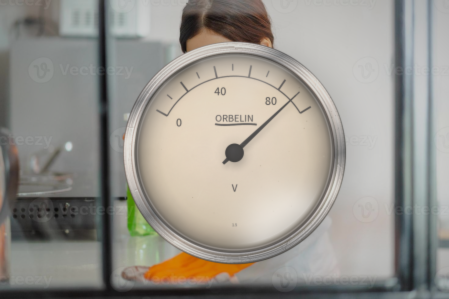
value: {"value": 90, "unit": "V"}
